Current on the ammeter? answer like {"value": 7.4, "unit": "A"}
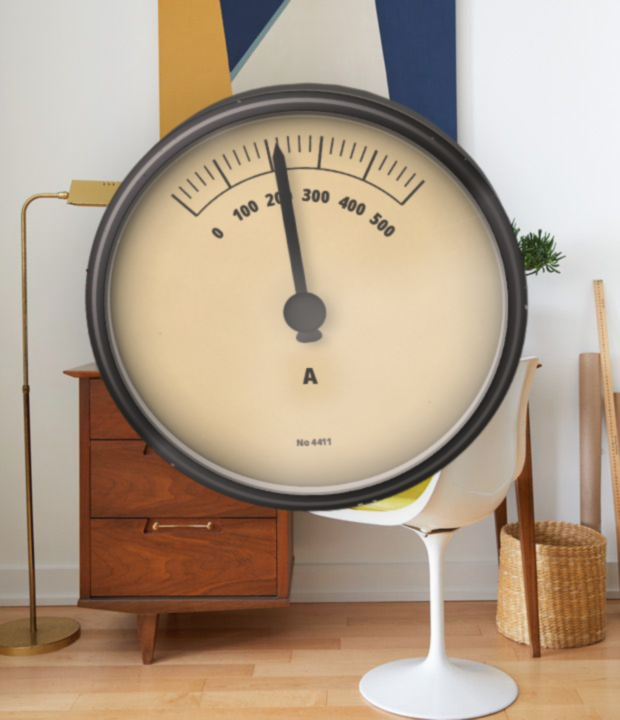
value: {"value": 220, "unit": "A"}
